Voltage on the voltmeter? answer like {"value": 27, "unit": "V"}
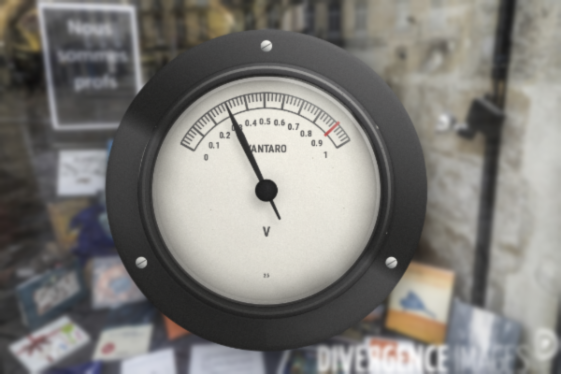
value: {"value": 0.3, "unit": "V"}
